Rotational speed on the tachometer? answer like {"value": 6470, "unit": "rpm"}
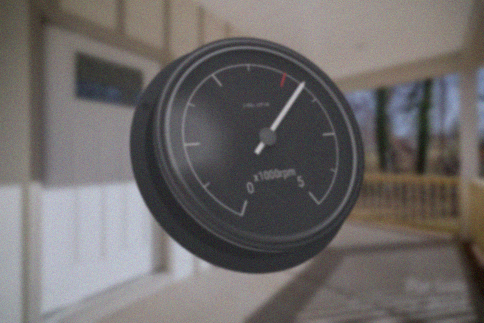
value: {"value": 3250, "unit": "rpm"}
